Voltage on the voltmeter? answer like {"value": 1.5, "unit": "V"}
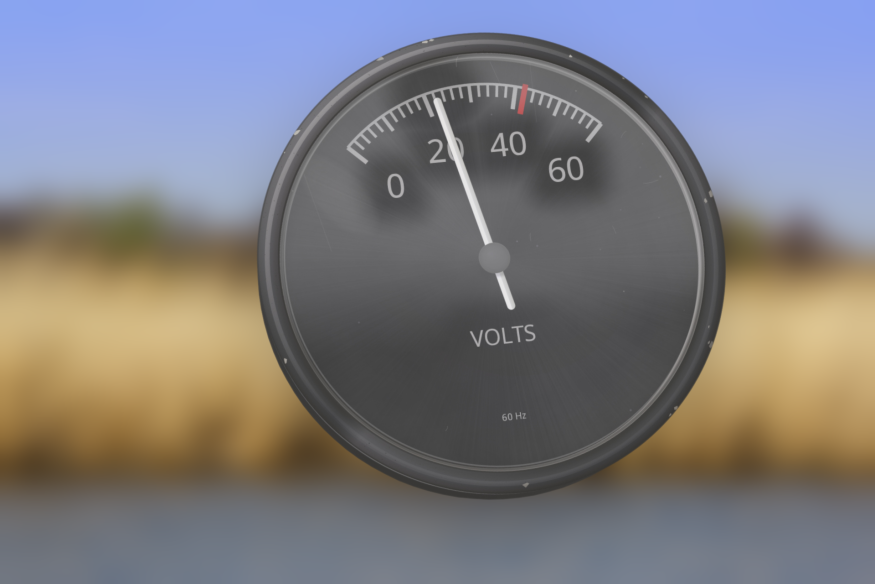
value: {"value": 22, "unit": "V"}
